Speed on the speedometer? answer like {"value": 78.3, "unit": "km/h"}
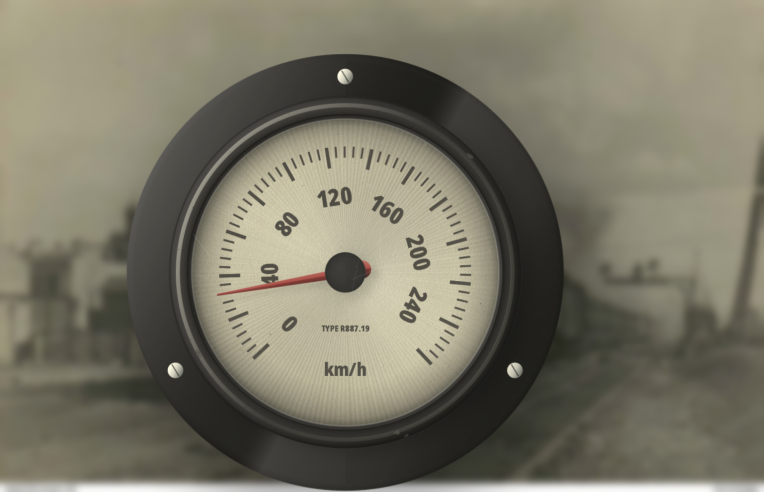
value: {"value": 32, "unit": "km/h"}
